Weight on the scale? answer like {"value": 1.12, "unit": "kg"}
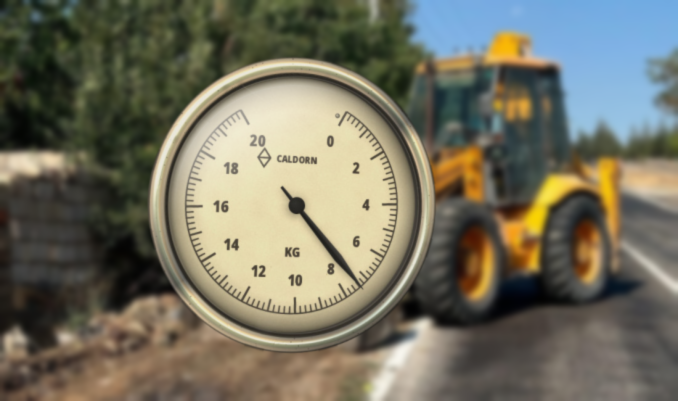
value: {"value": 7.4, "unit": "kg"}
